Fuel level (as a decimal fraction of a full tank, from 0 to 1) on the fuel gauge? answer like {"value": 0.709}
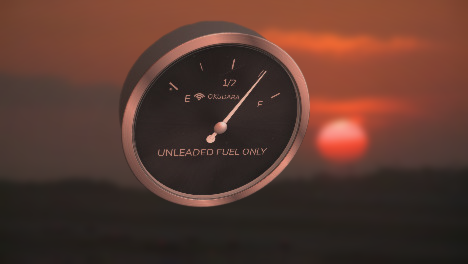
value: {"value": 0.75}
